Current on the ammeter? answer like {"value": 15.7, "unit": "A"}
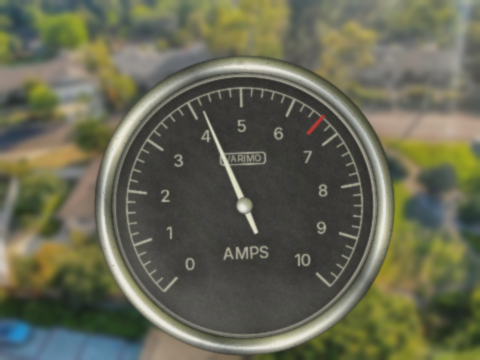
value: {"value": 4.2, "unit": "A"}
